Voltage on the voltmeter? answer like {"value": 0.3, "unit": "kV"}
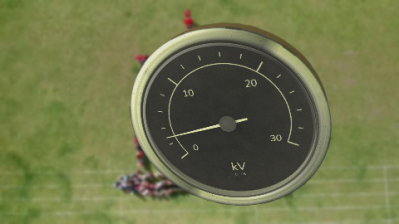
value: {"value": 3, "unit": "kV"}
